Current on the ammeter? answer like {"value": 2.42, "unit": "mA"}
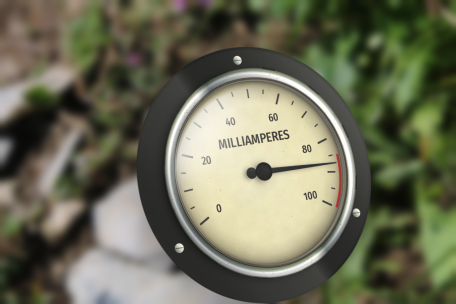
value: {"value": 87.5, "unit": "mA"}
